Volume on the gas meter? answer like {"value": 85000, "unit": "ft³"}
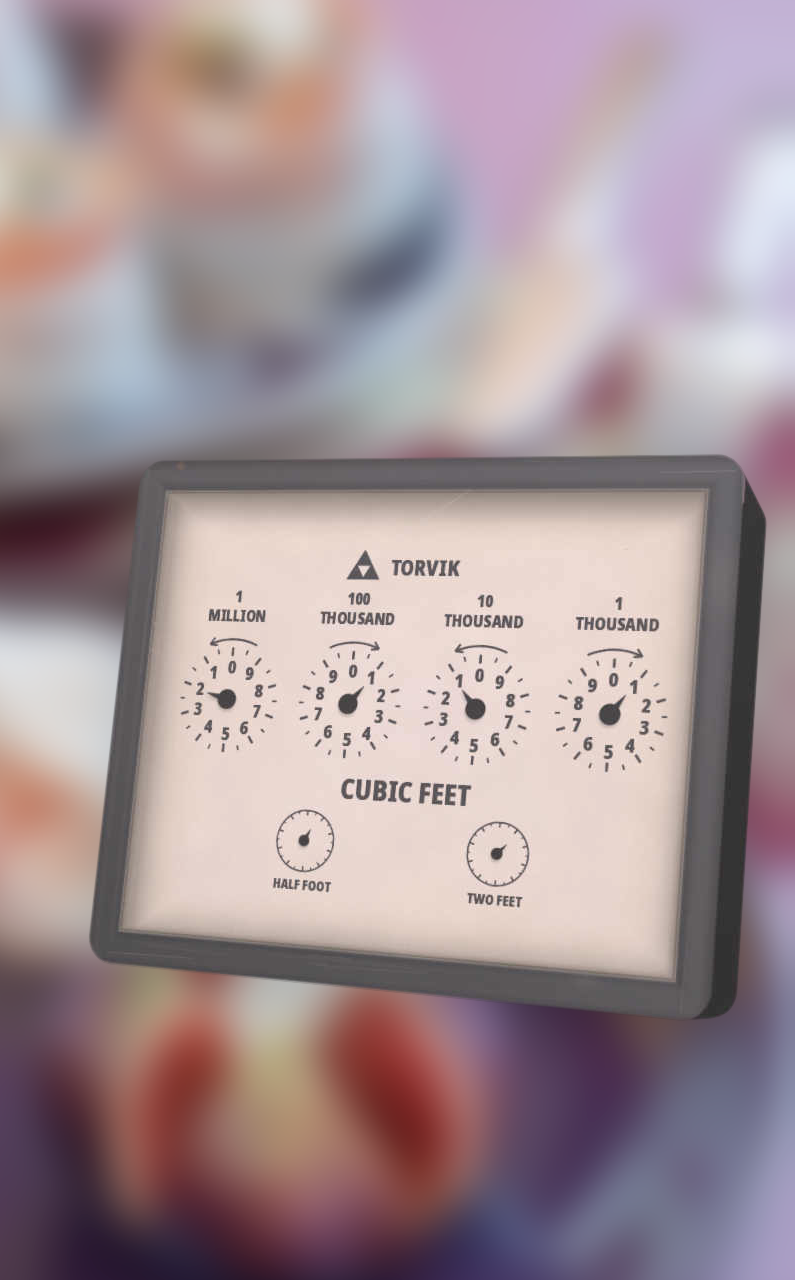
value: {"value": 211100, "unit": "ft³"}
